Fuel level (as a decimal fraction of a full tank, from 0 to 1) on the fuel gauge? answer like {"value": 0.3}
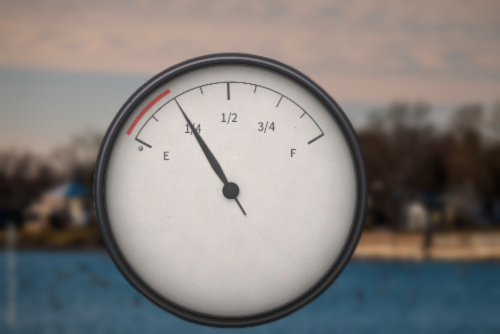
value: {"value": 0.25}
